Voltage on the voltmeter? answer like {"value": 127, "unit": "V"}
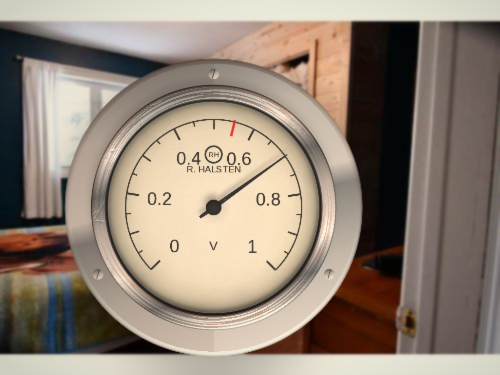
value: {"value": 0.7, "unit": "V"}
